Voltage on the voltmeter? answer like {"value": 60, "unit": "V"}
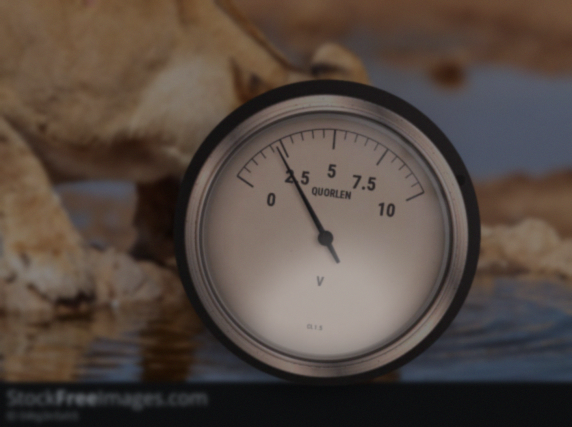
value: {"value": 2.25, "unit": "V"}
